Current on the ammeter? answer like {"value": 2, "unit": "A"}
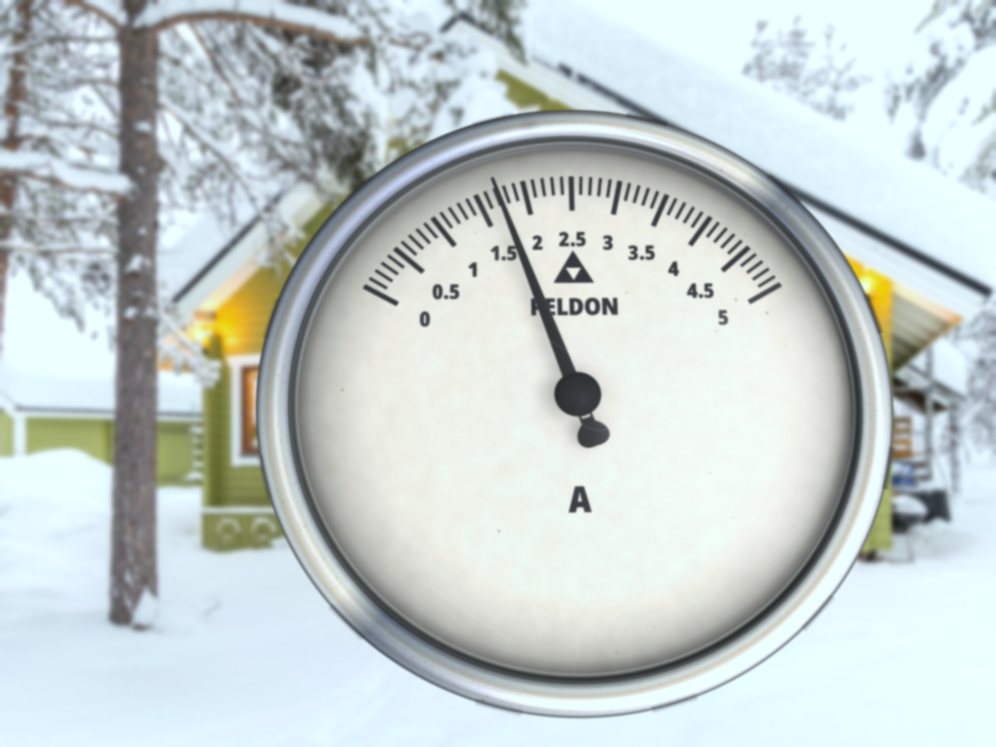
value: {"value": 1.7, "unit": "A"}
